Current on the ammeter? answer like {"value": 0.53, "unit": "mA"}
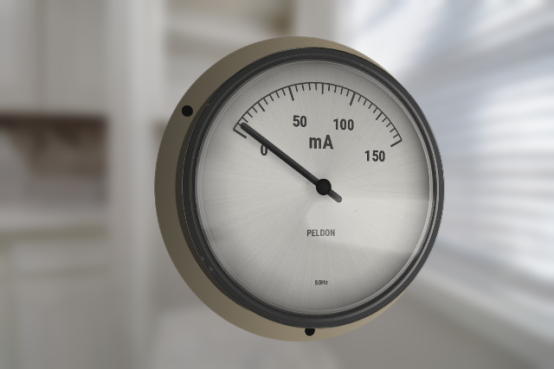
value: {"value": 5, "unit": "mA"}
